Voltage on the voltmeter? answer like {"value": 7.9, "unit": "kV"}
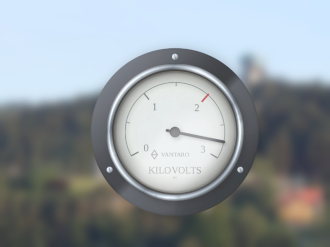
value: {"value": 2.75, "unit": "kV"}
